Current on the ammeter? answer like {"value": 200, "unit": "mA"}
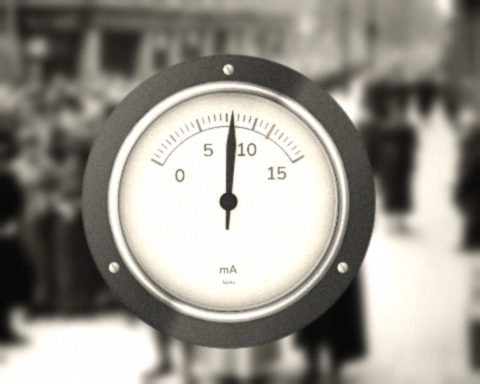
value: {"value": 8, "unit": "mA"}
